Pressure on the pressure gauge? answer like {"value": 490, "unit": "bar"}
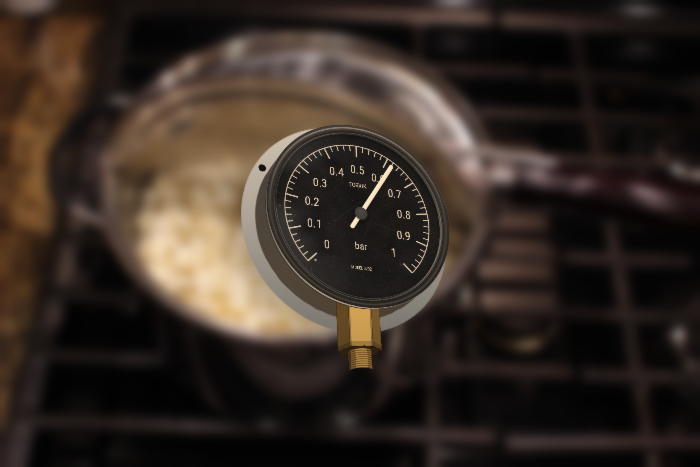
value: {"value": 0.62, "unit": "bar"}
